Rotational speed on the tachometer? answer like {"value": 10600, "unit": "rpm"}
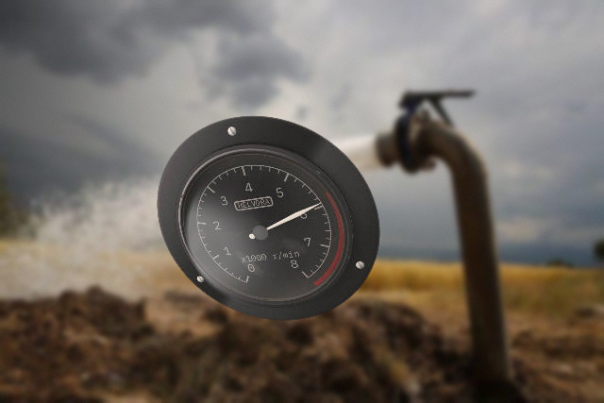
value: {"value": 5900, "unit": "rpm"}
